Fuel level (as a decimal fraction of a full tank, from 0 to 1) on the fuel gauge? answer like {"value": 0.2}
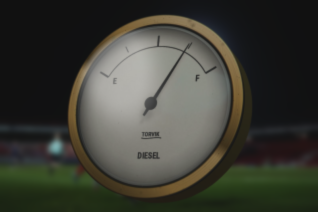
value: {"value": 0.75}
